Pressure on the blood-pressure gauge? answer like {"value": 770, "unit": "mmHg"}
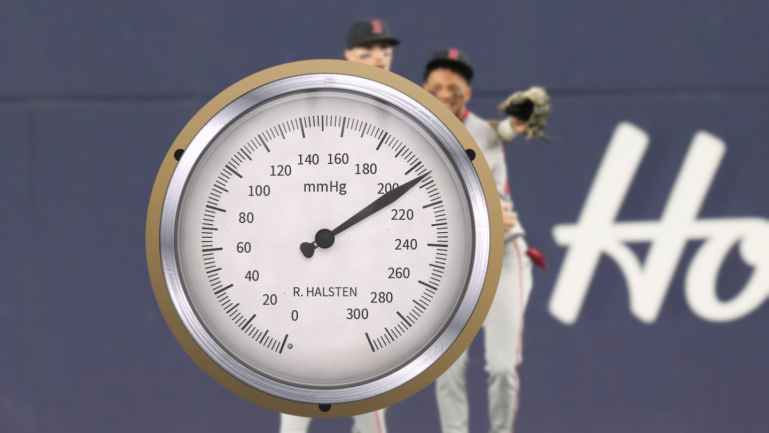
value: {"value": 206, "unit": "mmHg"}
